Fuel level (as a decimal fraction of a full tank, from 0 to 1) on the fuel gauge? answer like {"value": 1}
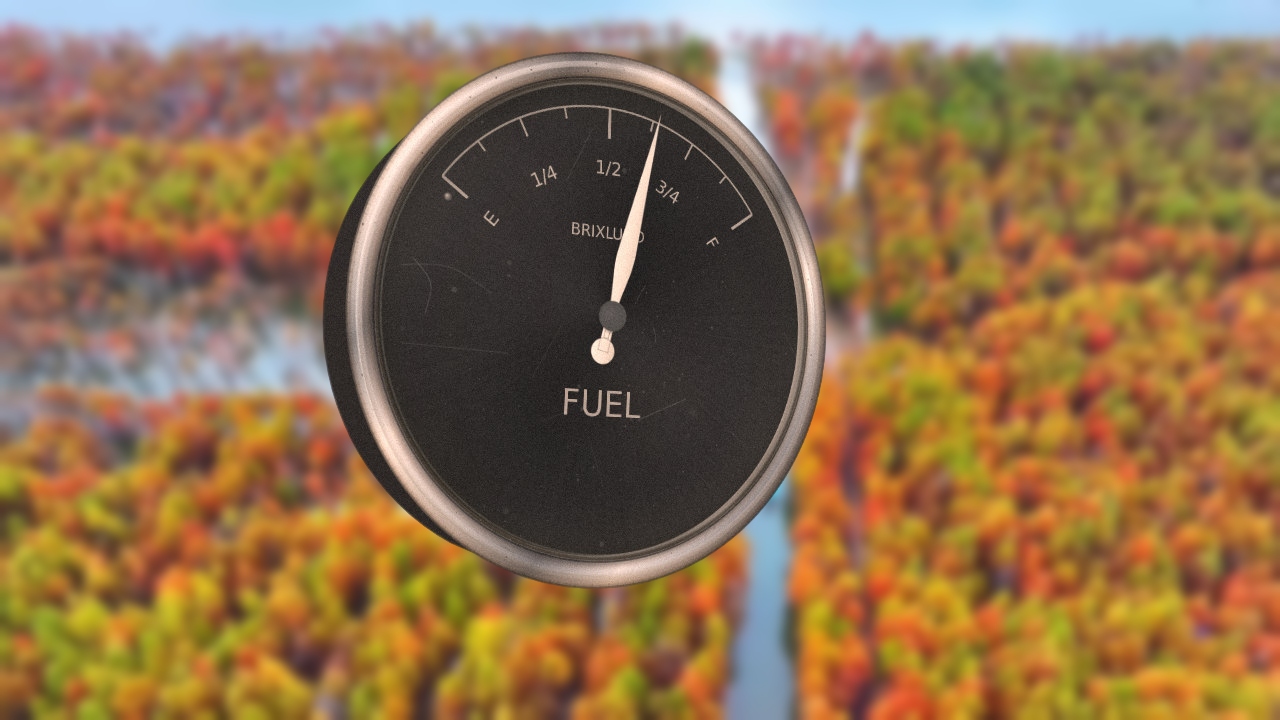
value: {"value": 0.625}
